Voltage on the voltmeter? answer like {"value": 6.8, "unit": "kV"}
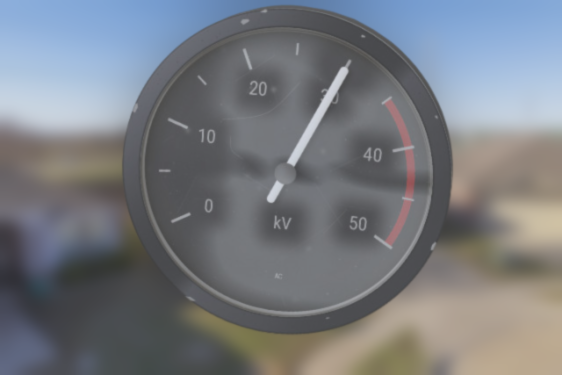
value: {"value": 30, "unit": "kV"}
